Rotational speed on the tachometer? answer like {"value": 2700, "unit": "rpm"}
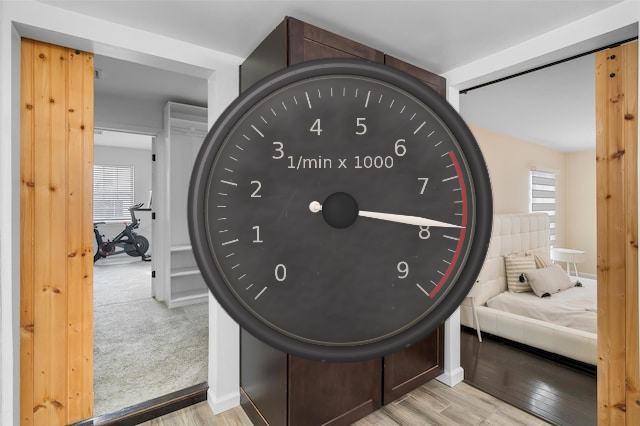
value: {"value": 7800, "unit": "rpm"}
